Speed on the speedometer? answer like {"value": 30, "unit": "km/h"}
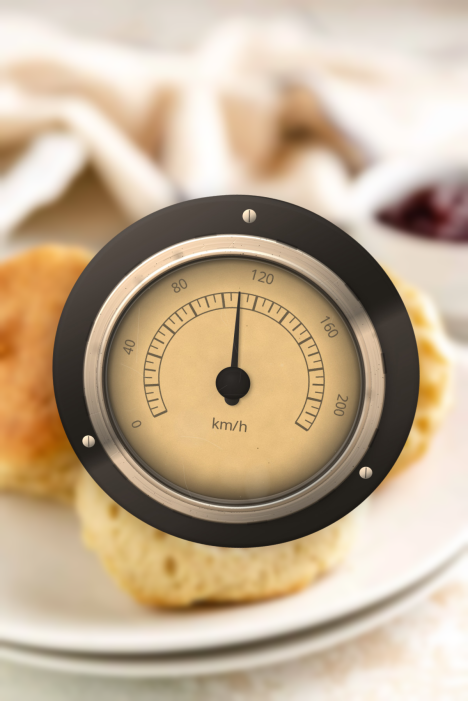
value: {"value": 110, "unit": "km/h"}
